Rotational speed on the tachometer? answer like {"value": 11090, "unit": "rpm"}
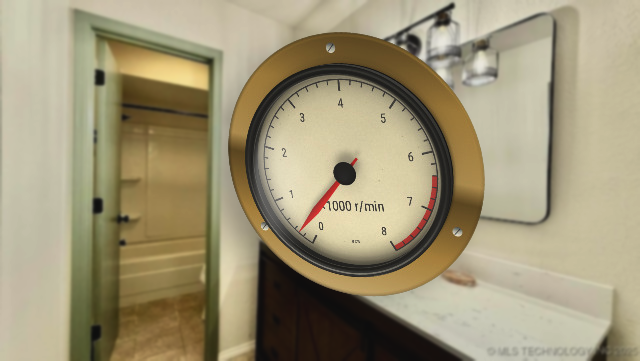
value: {"value": 300, "unit": "rpm"}
